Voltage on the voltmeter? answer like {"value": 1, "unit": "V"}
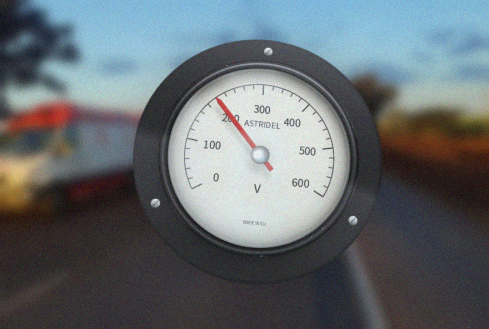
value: {"value": 200, "unit": "V"}
